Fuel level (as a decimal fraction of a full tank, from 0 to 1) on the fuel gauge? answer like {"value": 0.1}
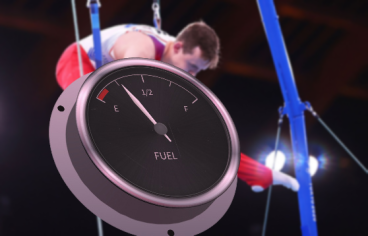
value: {"value": 0.25}
